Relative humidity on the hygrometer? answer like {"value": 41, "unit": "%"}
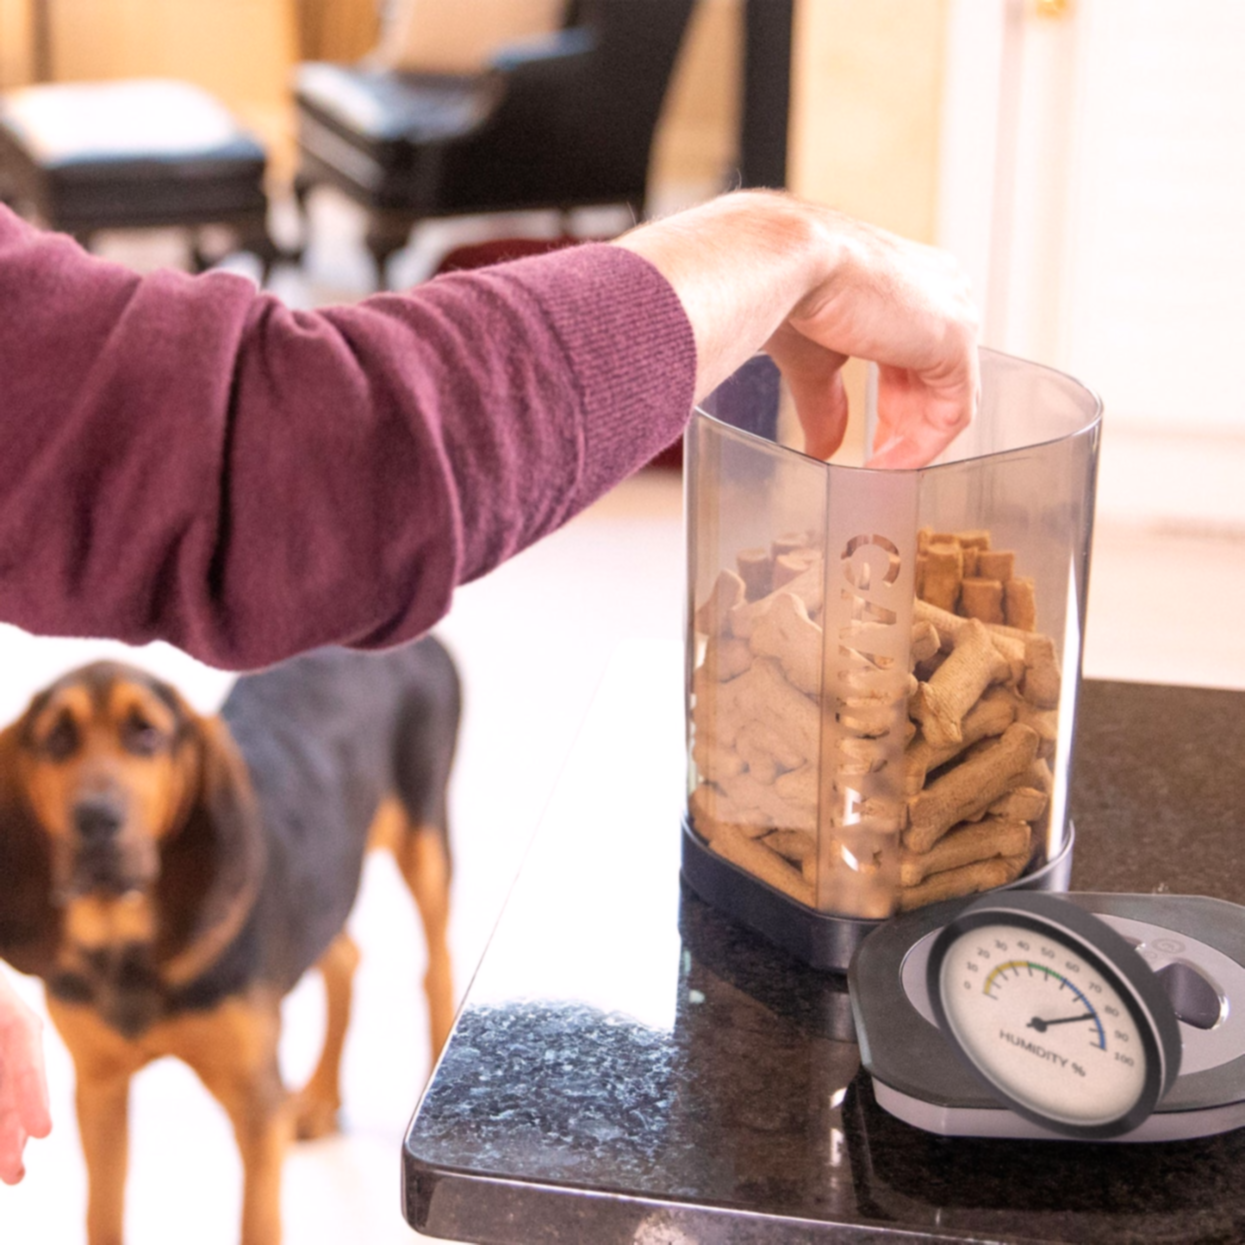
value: {"value": 80, "unit": "%"}
